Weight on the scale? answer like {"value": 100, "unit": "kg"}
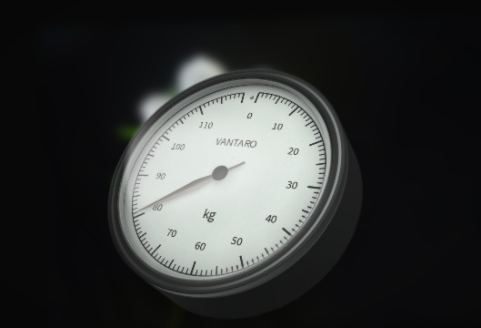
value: {"value": 80, "unit": "kg"}
